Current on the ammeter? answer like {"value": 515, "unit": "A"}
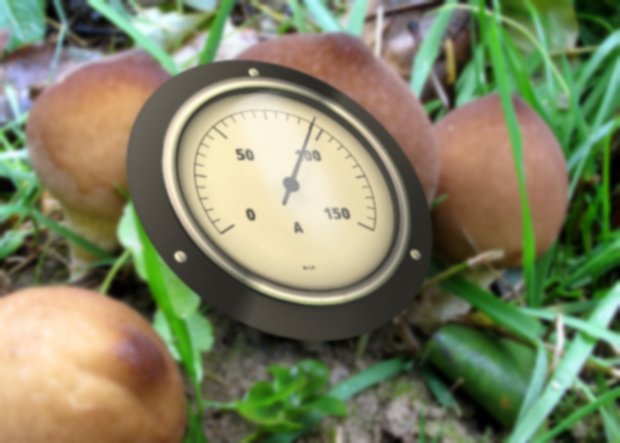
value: {"value": 95, "unit": "A"}
